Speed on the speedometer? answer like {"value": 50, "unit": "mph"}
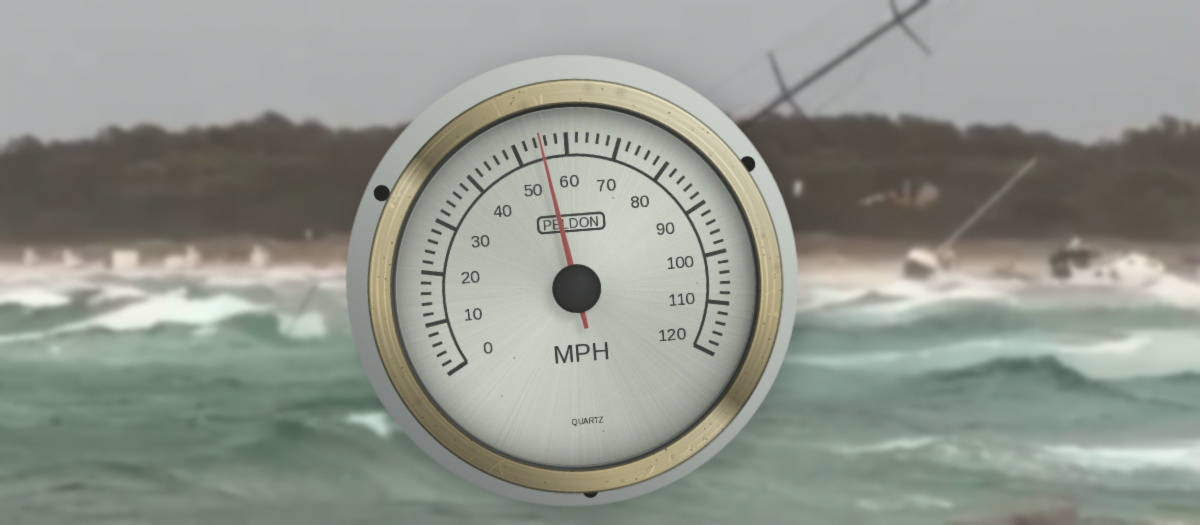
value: {"value": 55, "unit": "mph"}
